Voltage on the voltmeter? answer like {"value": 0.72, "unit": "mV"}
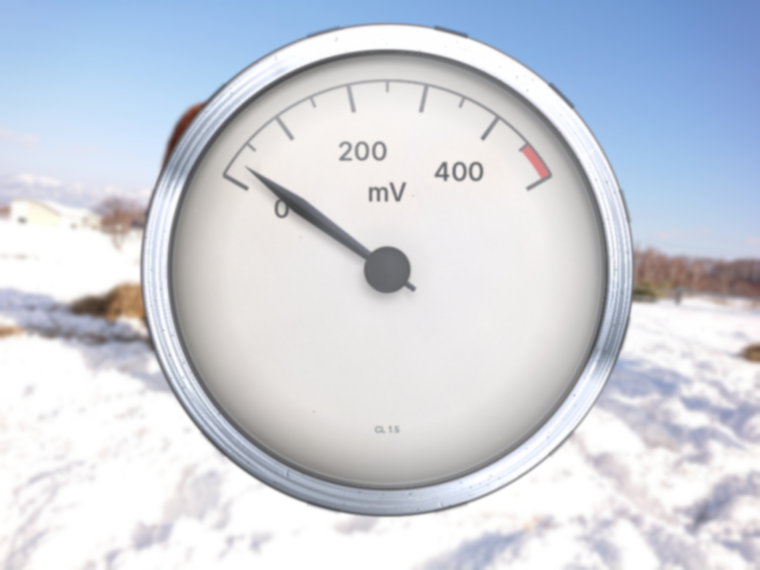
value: {"value": 25, "unit": "mV"}
